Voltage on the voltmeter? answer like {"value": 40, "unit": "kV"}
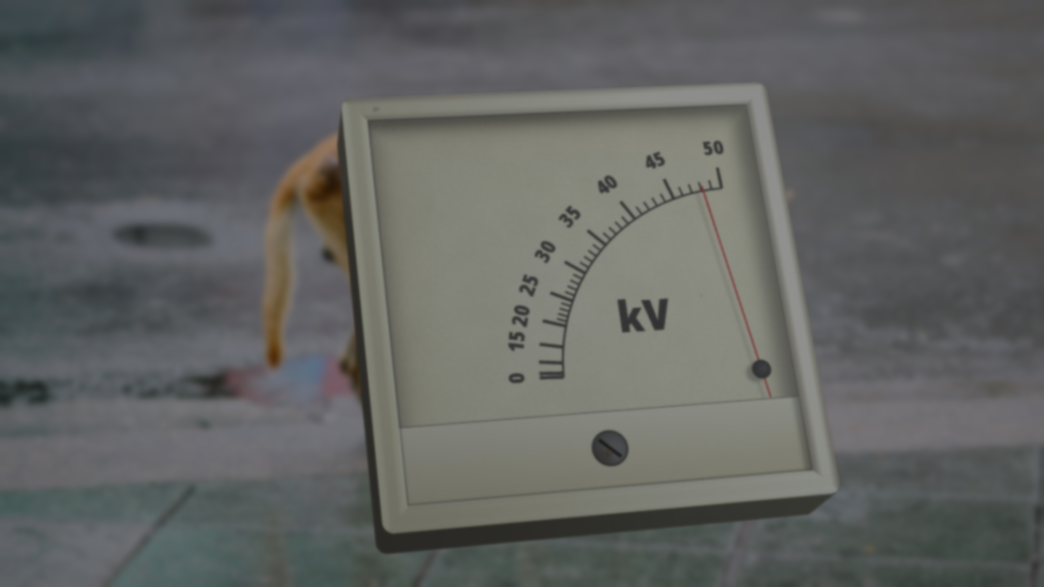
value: {"value": 48, "unit": "kV"}
